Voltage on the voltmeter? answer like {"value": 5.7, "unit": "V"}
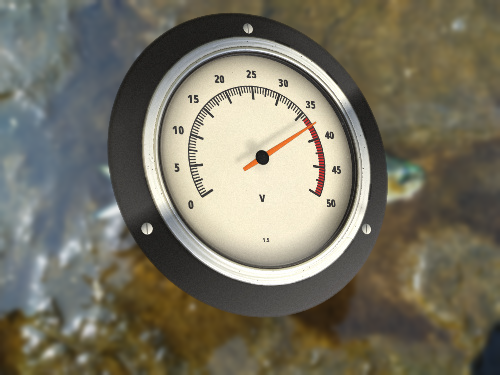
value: {"value": 37.5, "unit": "V"}
